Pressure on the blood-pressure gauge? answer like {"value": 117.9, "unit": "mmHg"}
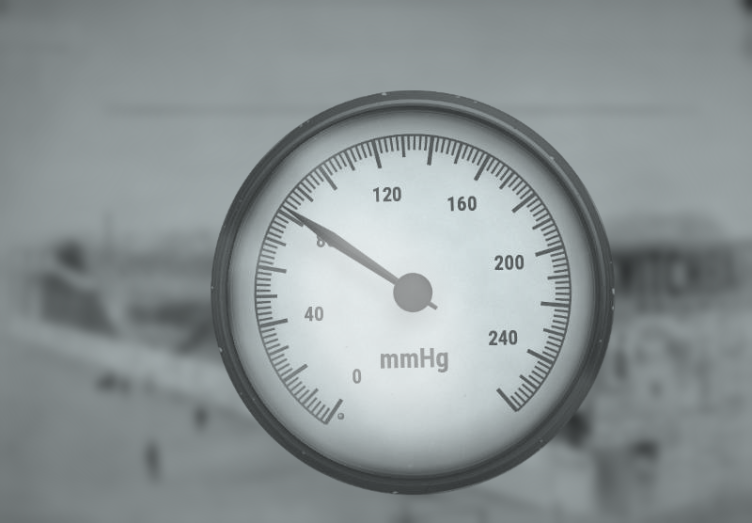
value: {"value": 82, "unit": "mmHg"}
